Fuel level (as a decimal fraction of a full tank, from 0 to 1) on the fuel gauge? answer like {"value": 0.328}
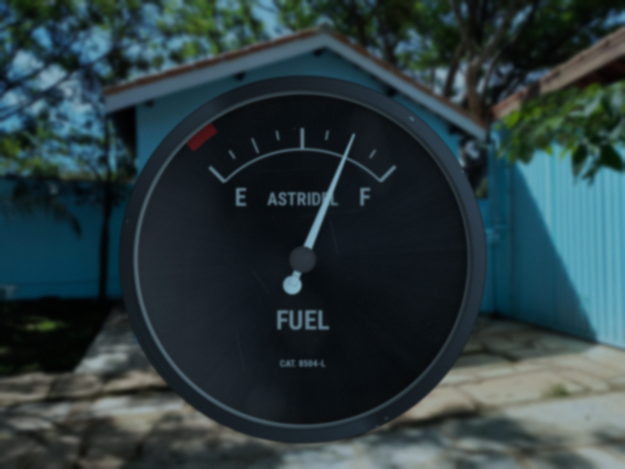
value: {"value": 0.75}
